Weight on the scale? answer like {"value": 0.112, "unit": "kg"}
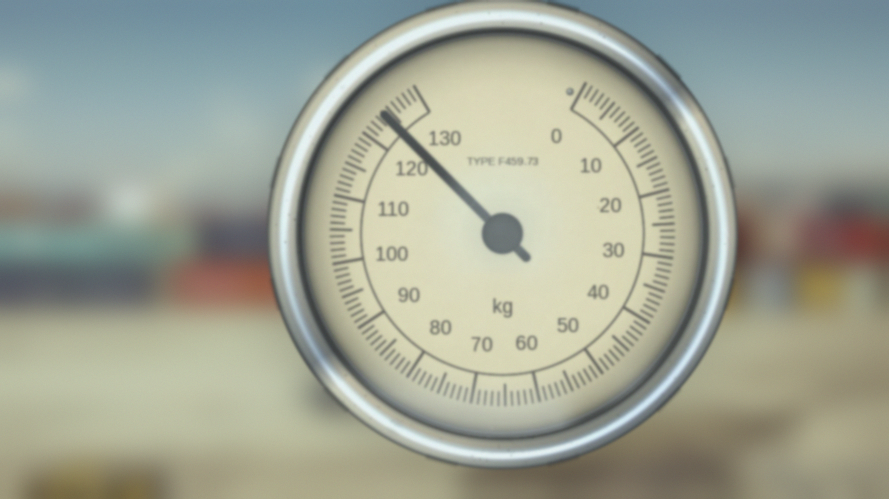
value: {"value": 124, "unit": "kg"}
